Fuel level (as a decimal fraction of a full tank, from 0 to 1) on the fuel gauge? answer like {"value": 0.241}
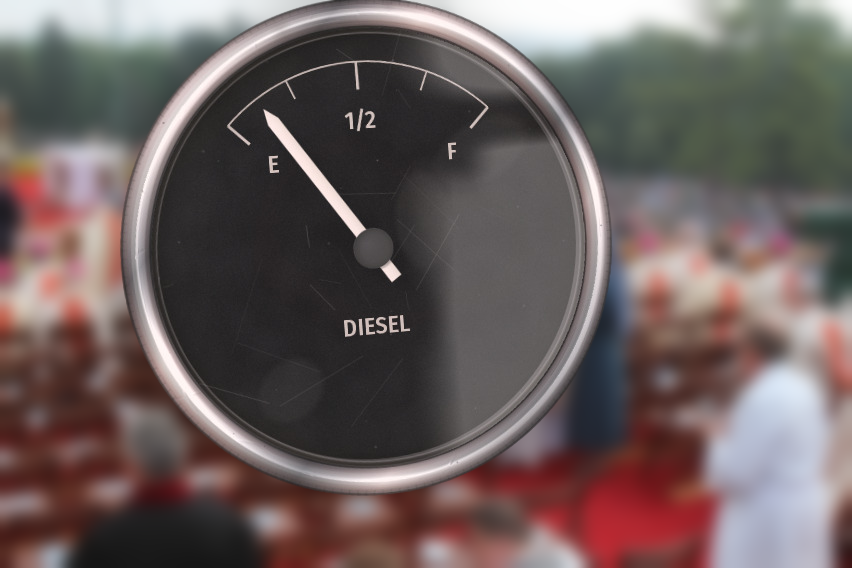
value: {"value": 0.125}
